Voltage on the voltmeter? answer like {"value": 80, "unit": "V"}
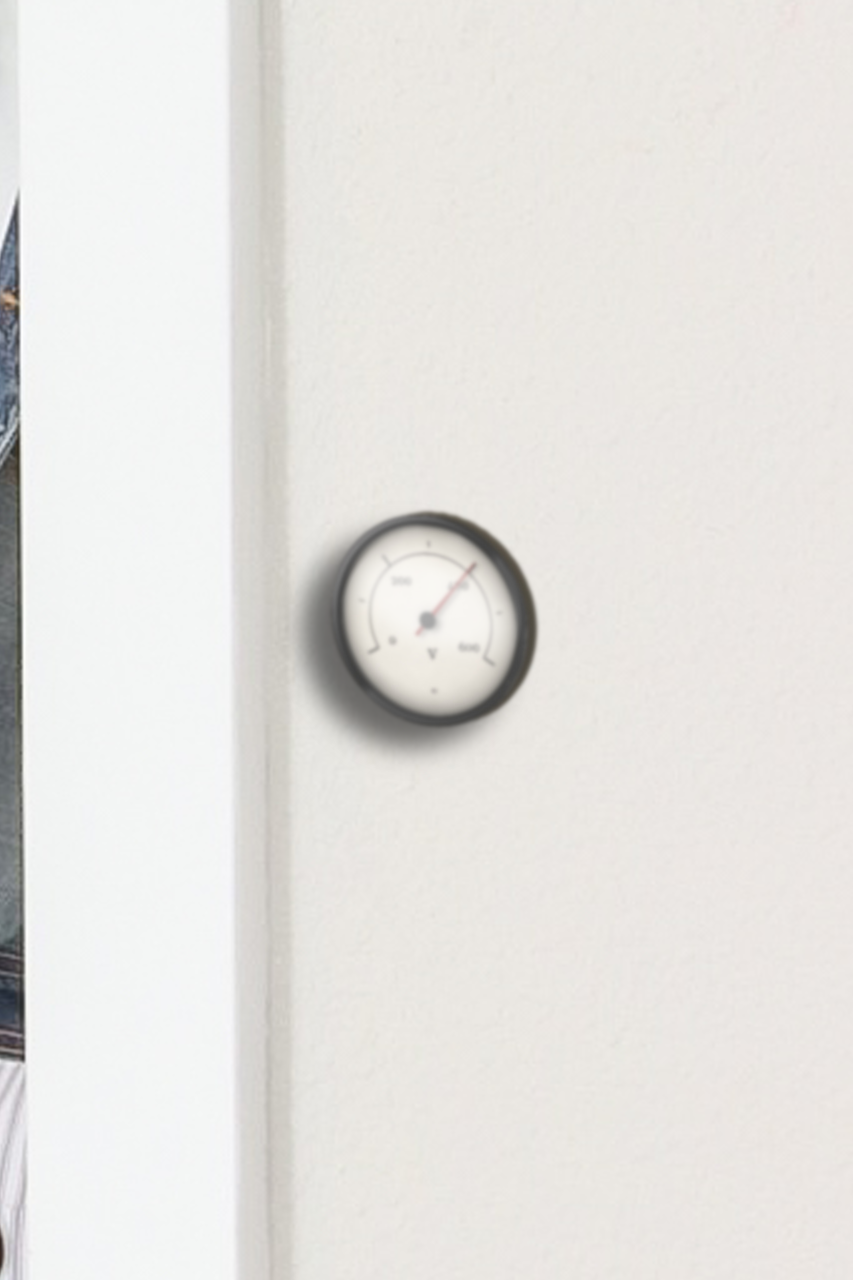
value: {"value": 400, "unit": "V"}
